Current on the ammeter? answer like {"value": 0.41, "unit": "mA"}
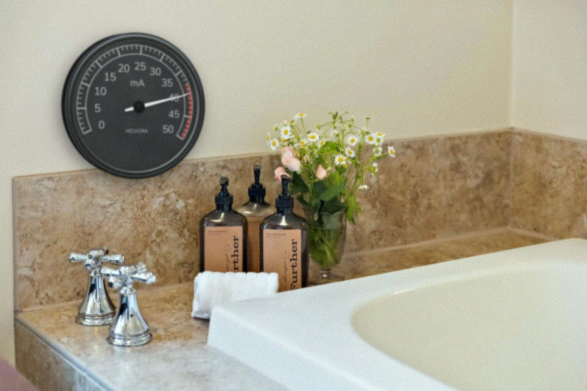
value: {"value": 40, "unit": "mA"}
